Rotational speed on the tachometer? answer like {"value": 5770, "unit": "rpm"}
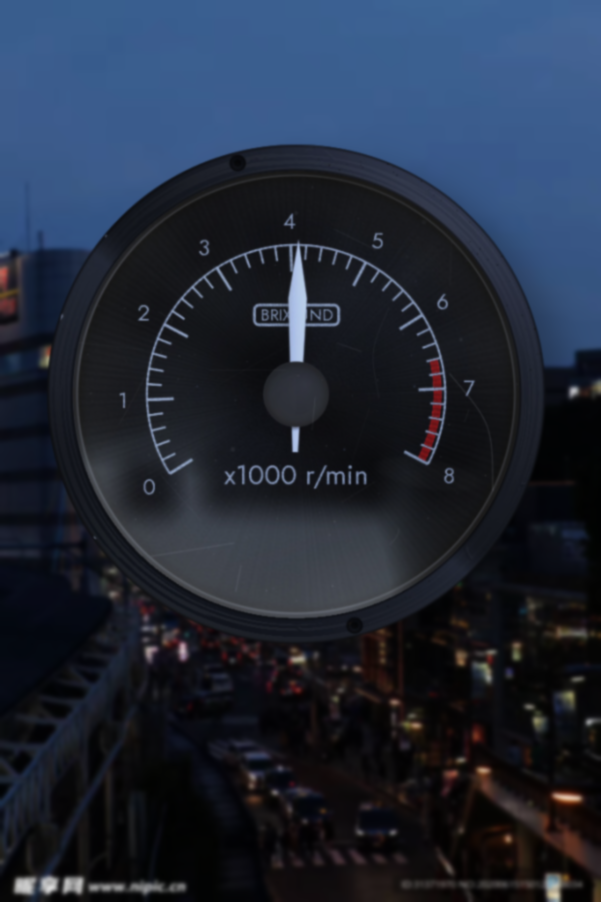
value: {"value": 4100, "unit": "rpm"}
